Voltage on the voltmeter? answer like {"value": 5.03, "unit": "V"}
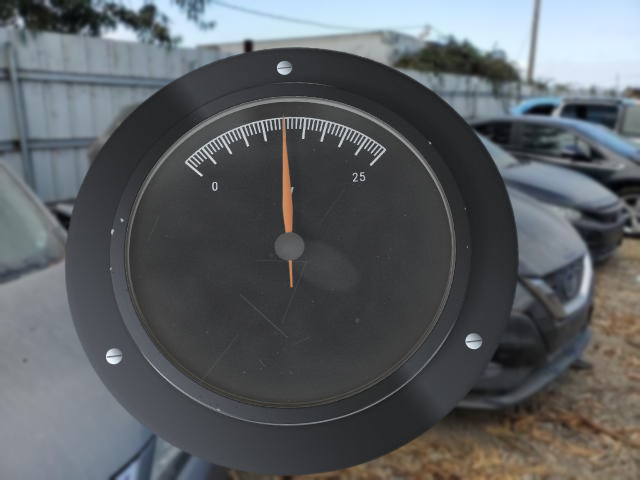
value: {"value": 12.5, "unit": "V"}
